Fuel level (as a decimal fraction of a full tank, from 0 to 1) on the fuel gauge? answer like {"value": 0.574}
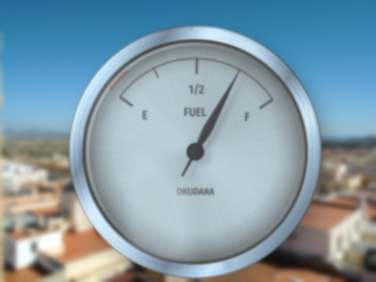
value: {"value": 0.75}
